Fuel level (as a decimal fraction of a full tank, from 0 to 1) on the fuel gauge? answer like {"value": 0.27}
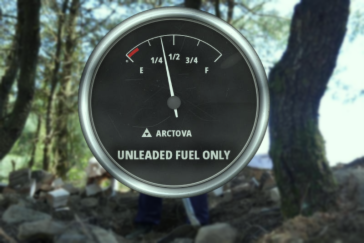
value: {"value": 0.375}
